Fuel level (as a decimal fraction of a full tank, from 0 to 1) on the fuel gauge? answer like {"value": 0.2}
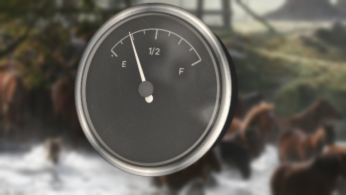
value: {"value": 0.25}
